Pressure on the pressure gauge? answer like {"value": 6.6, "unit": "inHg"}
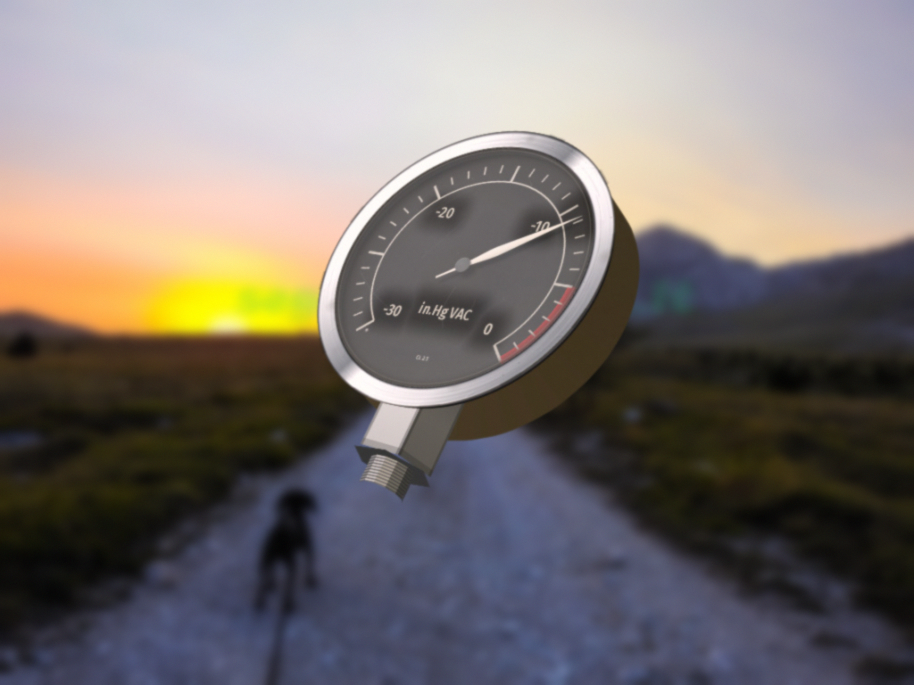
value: {"value": -9, "unit": "inHg"}
